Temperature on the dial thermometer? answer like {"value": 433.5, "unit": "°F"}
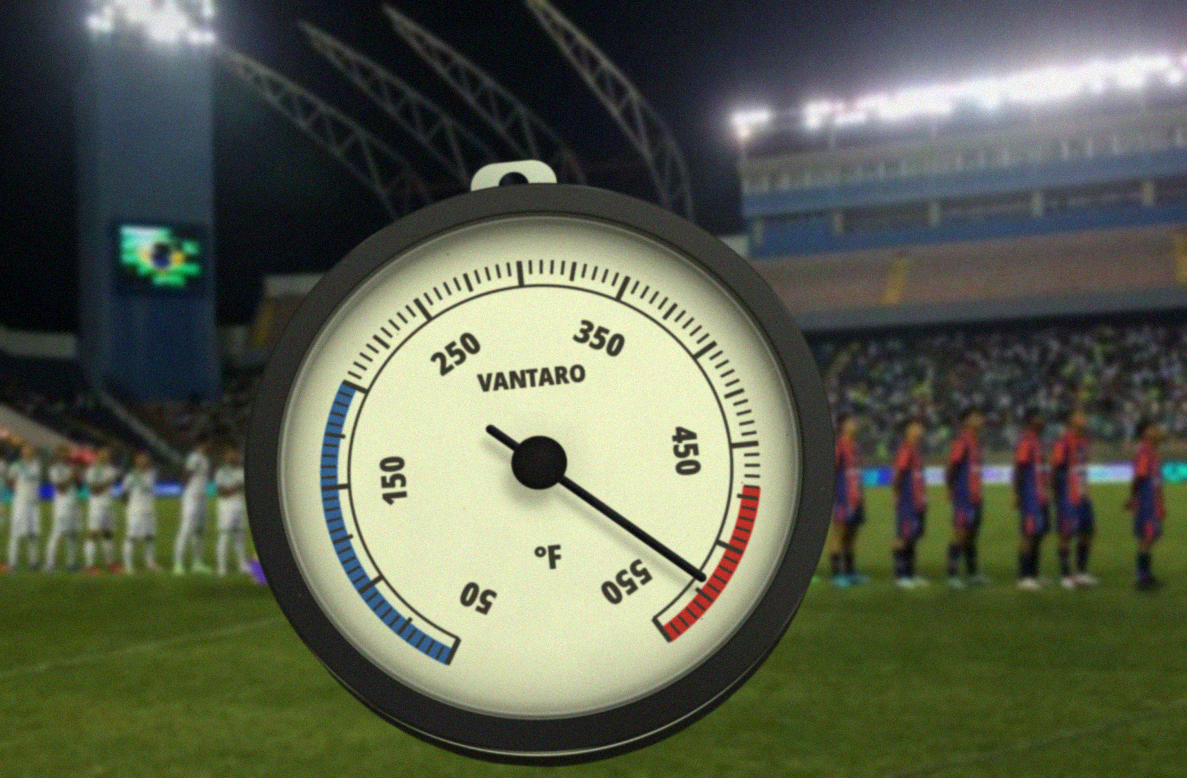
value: {"value": 520, "unit": "°F"}
